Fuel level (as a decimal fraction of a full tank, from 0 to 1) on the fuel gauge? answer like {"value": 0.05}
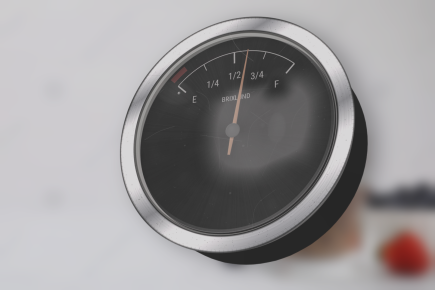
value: {"value": 0.625}
